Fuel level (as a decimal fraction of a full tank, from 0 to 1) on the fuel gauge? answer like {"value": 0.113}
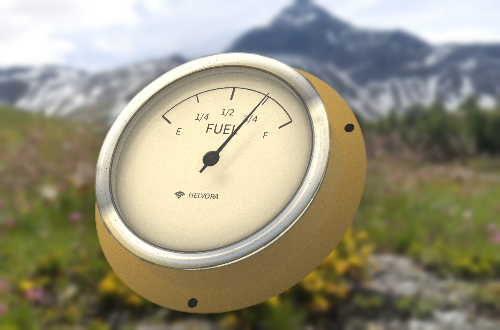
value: {"value": 0.75}
